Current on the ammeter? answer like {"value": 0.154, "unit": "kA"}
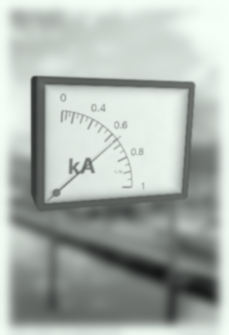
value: {"value": 0.65, "unit": "kA"}
